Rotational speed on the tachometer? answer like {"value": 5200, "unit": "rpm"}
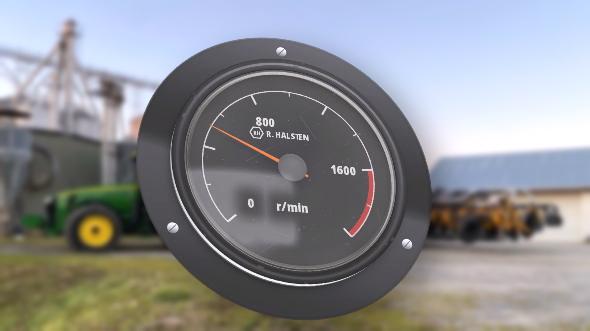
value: {"value": 500, "unit": "rpm"}
